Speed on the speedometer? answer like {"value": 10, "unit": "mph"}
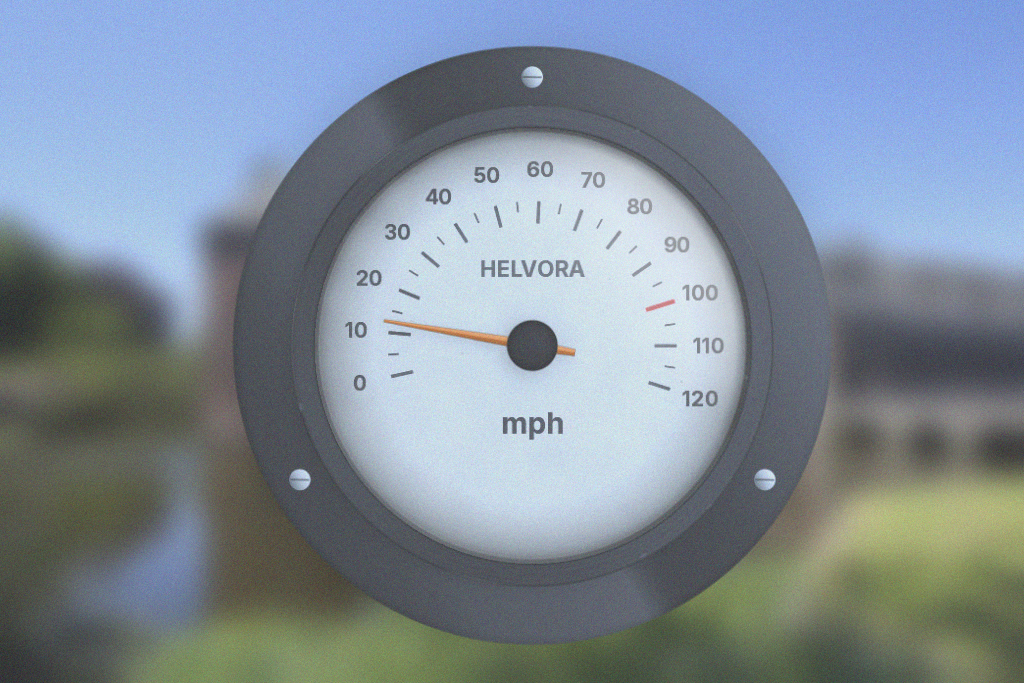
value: {"value": 12.5, "unit": "mph"}
